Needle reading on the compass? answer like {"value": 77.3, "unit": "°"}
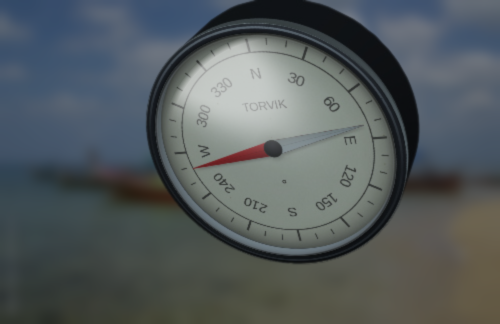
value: {"value": 260, "unit": "°"}
